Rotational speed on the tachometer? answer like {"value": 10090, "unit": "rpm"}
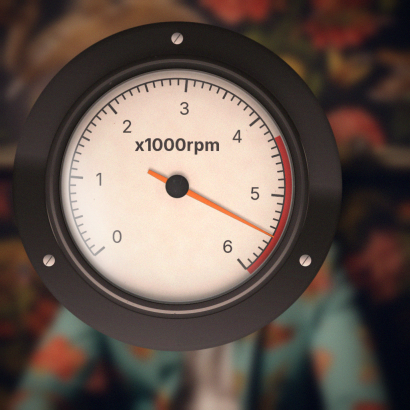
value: {"value": 5500, "unit": "rpm"}
